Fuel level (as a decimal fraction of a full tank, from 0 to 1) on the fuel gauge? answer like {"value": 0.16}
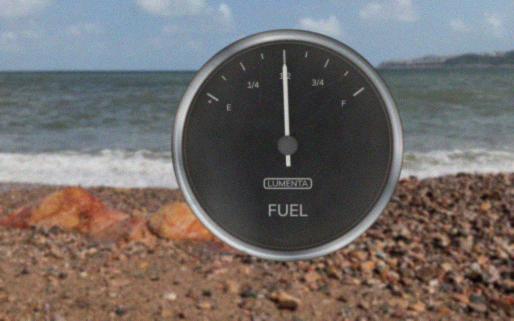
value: {"value": 0.5}
